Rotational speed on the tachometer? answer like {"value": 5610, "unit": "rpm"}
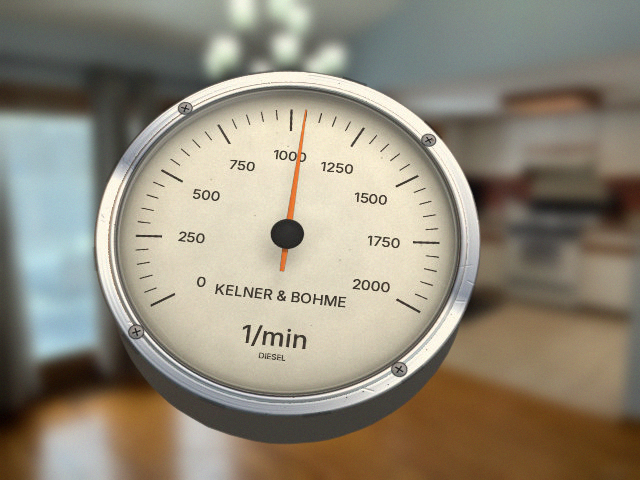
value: {"value": 1050, "unit": "rpm"}
